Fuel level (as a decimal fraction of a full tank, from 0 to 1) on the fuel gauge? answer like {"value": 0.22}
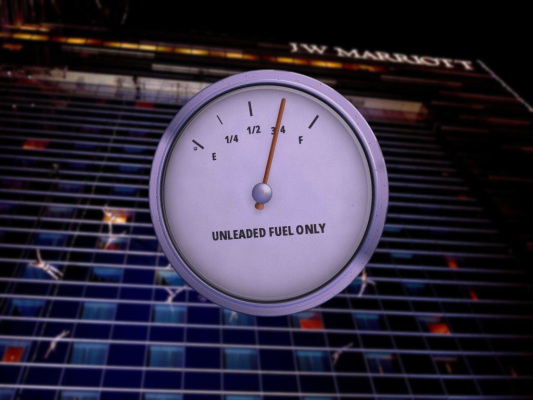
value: {"value": 0.75}
